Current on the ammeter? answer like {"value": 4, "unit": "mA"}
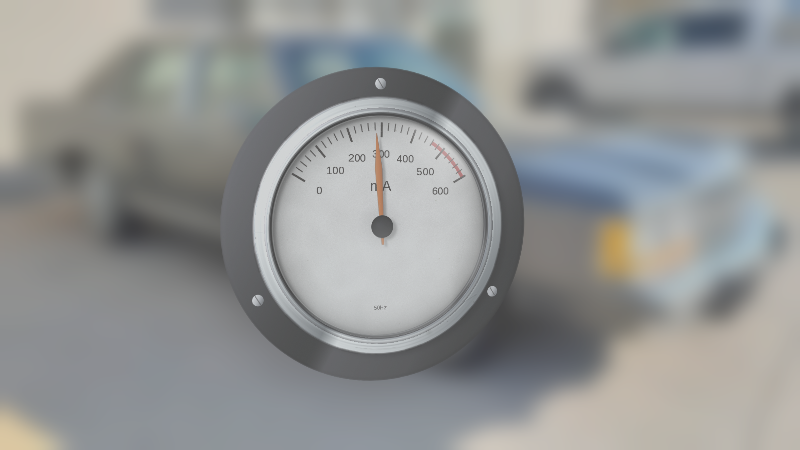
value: {"value": 280, "unit": "mA"}
